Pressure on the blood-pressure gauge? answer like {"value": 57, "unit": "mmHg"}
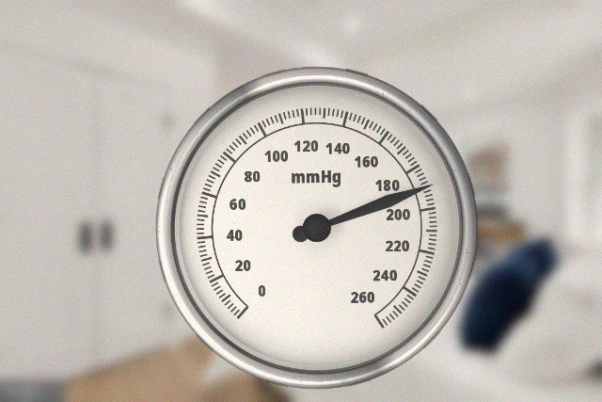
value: {"value": 190, "unit": "mmHg"}
